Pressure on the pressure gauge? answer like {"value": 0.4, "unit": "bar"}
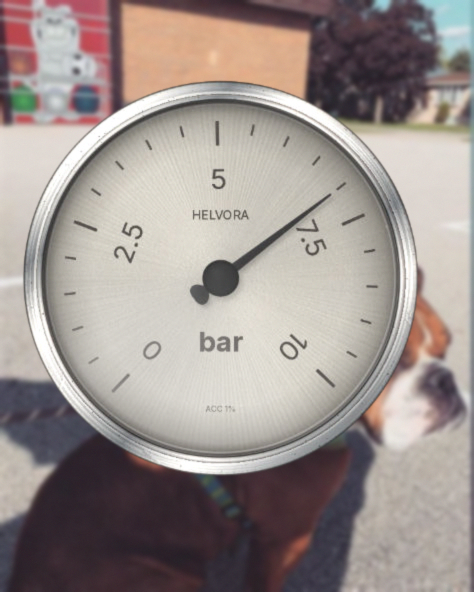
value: {"value": 7, "unit": "bar"}
